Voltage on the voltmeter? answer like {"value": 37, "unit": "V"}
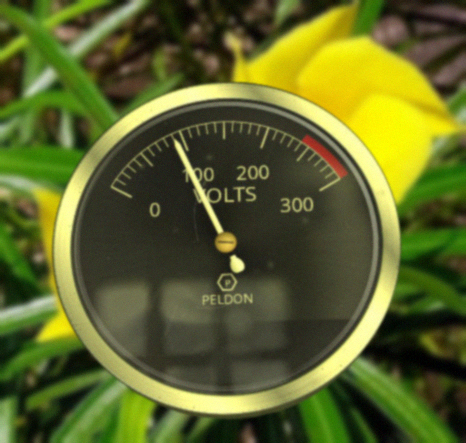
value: {"value": 90, "unit": "V"}
